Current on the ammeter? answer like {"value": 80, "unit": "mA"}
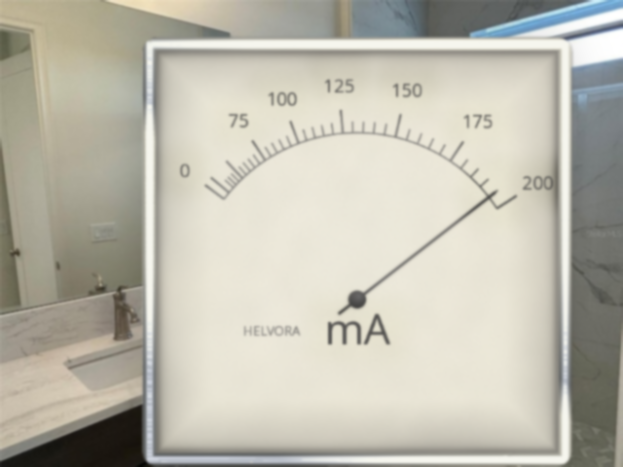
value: {"value": 195, "unit": "mA"}
